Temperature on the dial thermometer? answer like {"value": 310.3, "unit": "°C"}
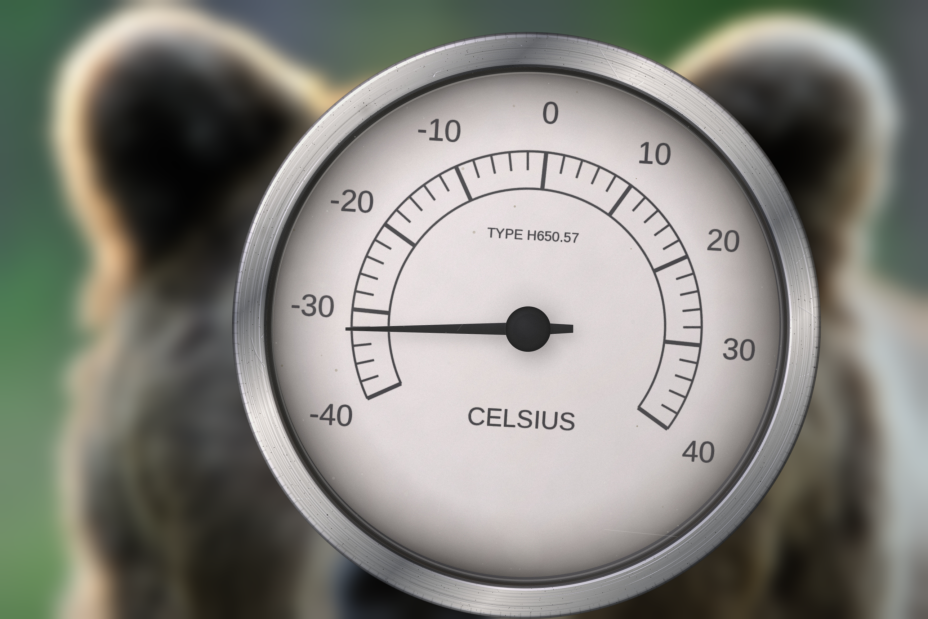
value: {"value": -32, "unit": "°C"}
